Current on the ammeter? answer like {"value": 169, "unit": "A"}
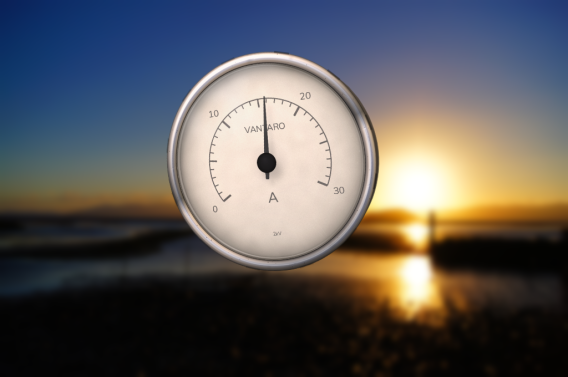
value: {"value": 16, "unit": "A"}
